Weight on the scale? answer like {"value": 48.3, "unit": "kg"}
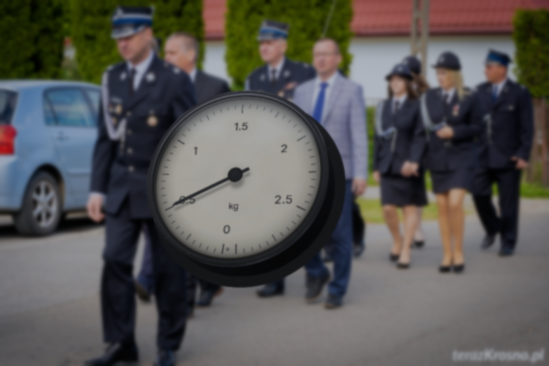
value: {"value": 0.5, "unit": "kg"}
